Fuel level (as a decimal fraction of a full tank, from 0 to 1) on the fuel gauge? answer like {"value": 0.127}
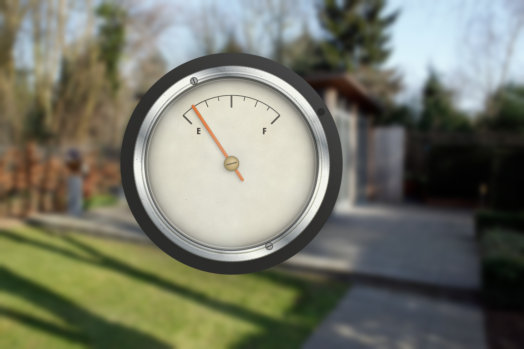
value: {"value": 0.125}
